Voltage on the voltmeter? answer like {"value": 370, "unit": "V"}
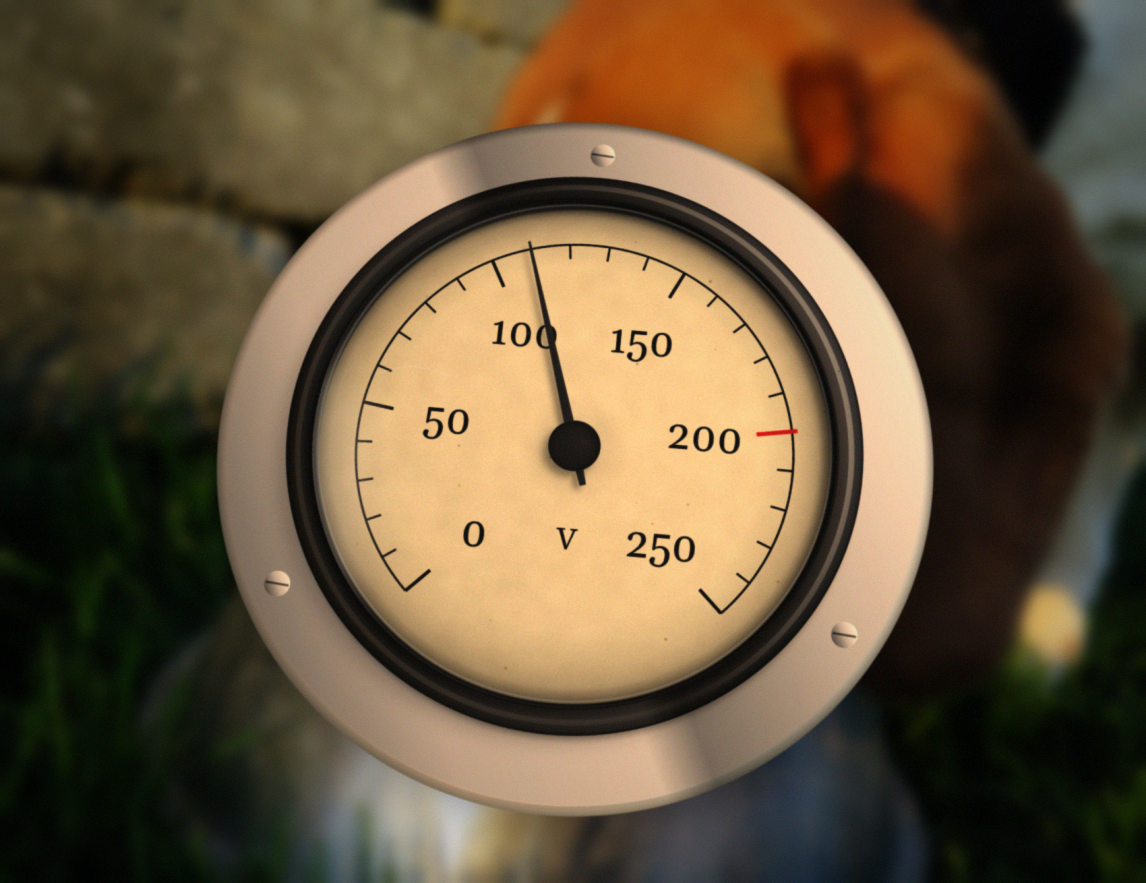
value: {"value": 110, "unit": "V"}
